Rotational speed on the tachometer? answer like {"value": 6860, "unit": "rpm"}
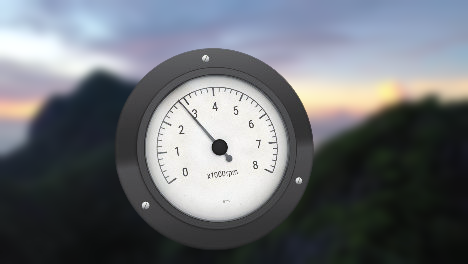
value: {"value": 2800, "unit": "rpm"}
